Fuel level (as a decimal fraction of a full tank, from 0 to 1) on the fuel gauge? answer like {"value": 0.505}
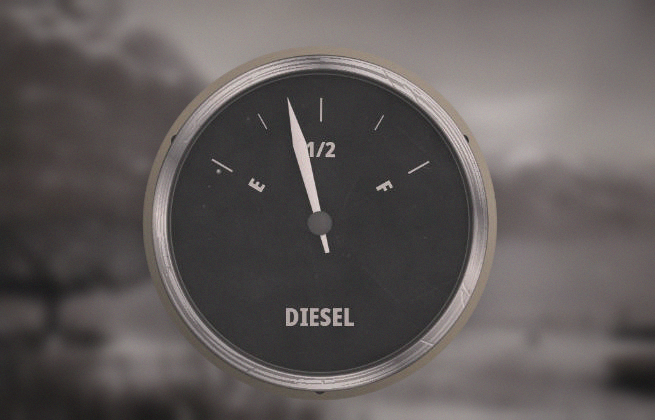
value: {"value": 0.375}
